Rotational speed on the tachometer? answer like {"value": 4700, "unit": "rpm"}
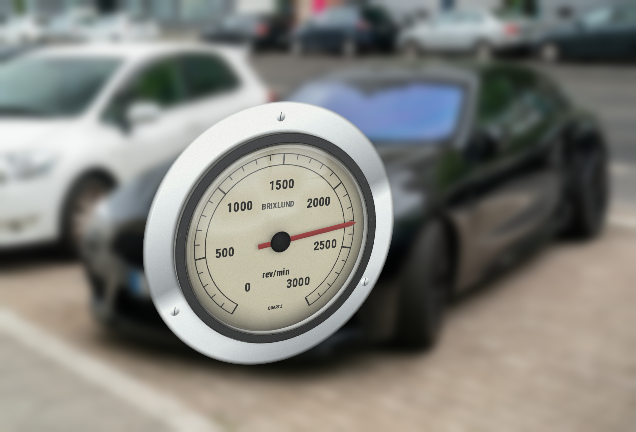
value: {"value": 2300, "unit": "rpm"}
